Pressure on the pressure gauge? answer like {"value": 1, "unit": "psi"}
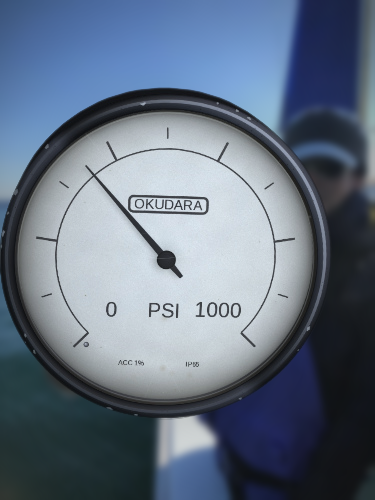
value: {"value": 350, "unit": "psi"}
